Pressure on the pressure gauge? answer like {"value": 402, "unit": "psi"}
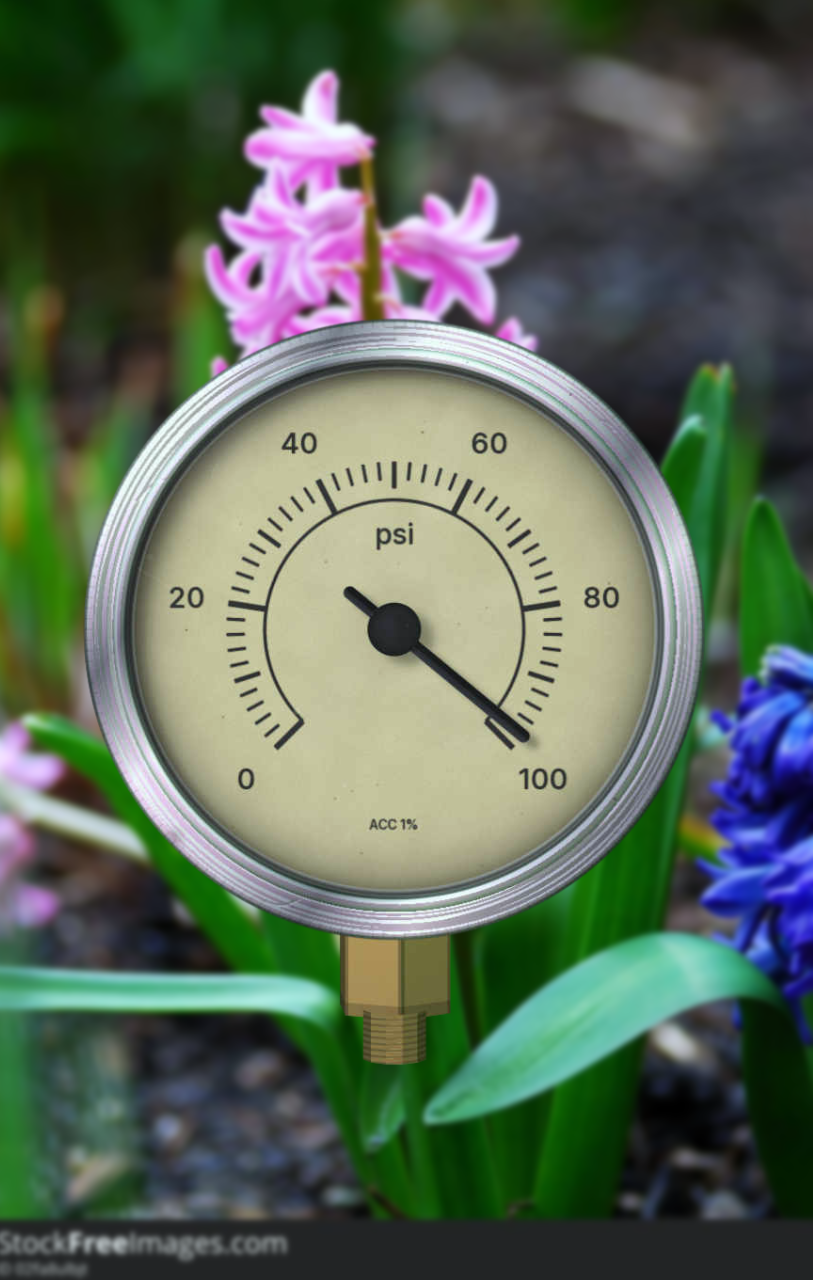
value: {"value": 98, "unit": "psi"}
